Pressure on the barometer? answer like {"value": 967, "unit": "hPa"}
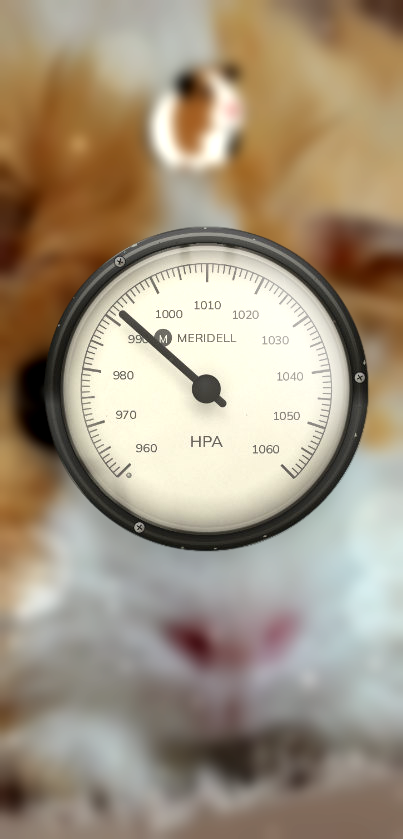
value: {"value": 992, "unit": "hPa"}
